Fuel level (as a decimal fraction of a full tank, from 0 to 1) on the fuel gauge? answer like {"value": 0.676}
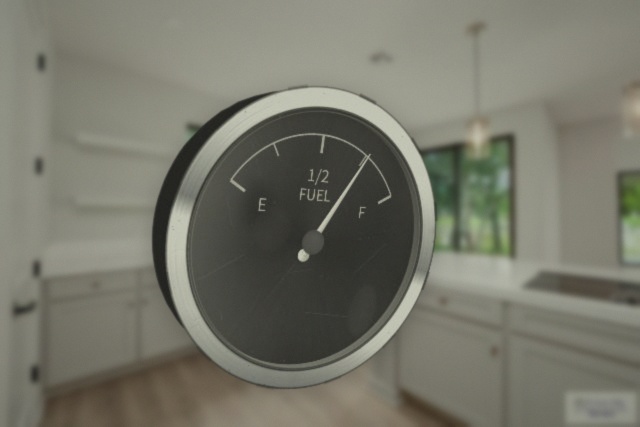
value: {"value": 0.75}
